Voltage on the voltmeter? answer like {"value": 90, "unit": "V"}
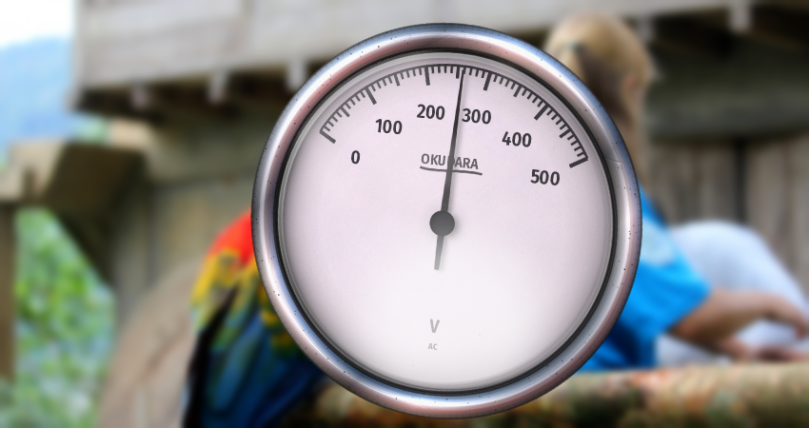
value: {"value": 260, "unit": "V"}
